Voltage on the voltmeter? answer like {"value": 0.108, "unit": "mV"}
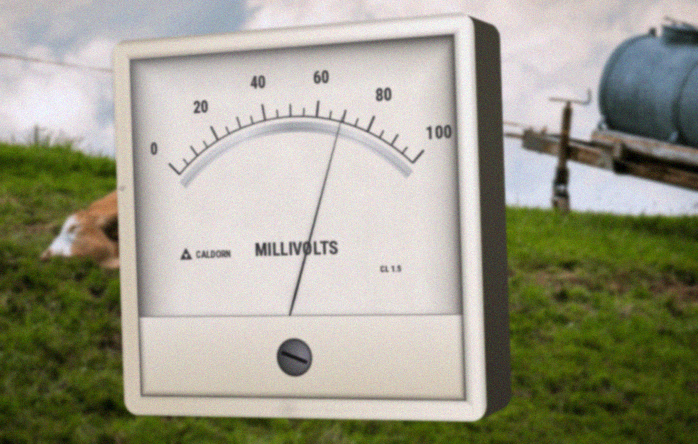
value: {"value": 70, "unit": "mV"}
